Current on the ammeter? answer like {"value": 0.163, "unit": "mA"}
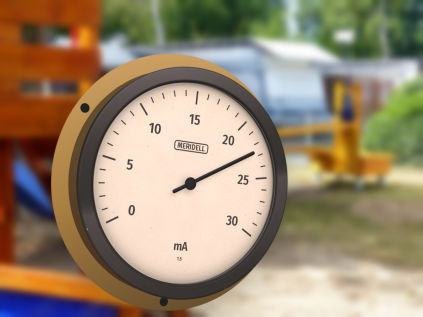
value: {"value": 22.5, "unit": "mA"}
